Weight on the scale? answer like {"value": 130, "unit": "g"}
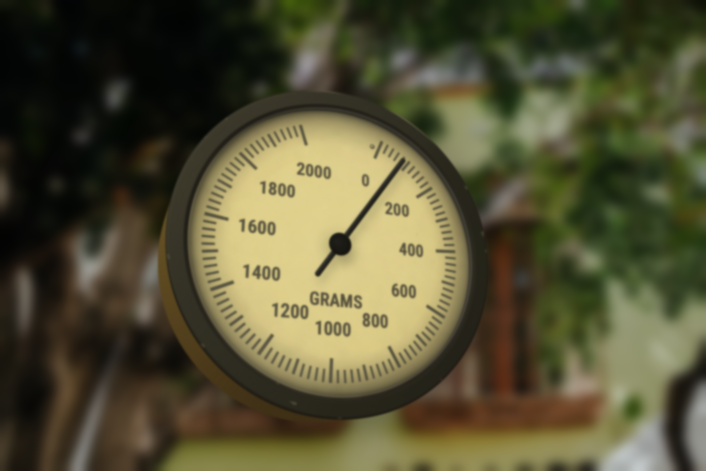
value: {"value": 80, "unit": "g"}
